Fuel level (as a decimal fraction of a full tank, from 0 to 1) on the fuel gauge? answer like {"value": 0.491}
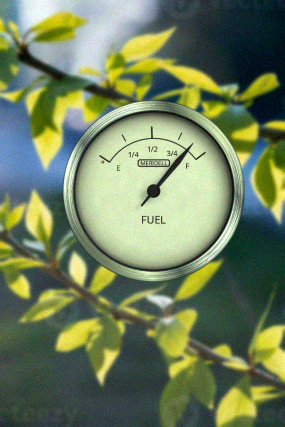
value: {"value": 0.875}
